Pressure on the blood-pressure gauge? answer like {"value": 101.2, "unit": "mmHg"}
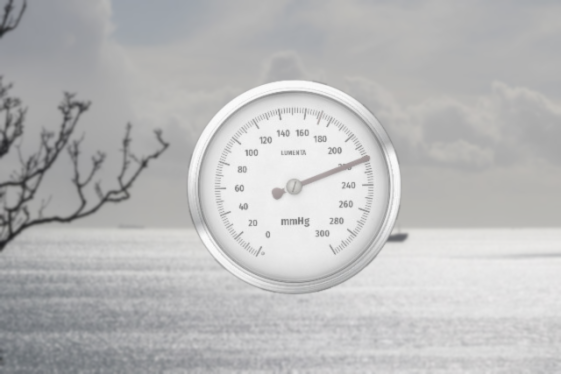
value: {"value": 220, "unit": "mmHg"}
